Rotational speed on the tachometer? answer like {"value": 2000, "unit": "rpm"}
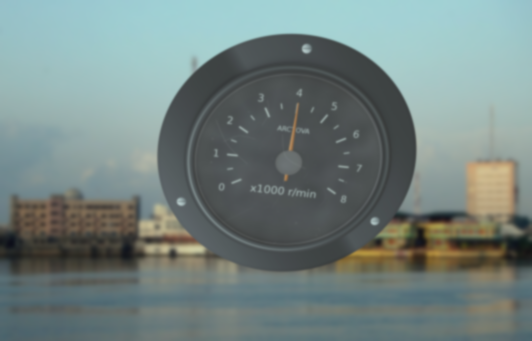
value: {"value": 4000, "unit": "rpm"}
